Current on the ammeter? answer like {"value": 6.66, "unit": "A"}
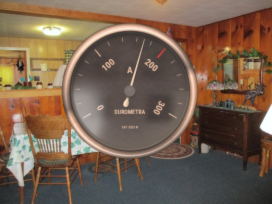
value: {"value": 170, "unit": "A"}
